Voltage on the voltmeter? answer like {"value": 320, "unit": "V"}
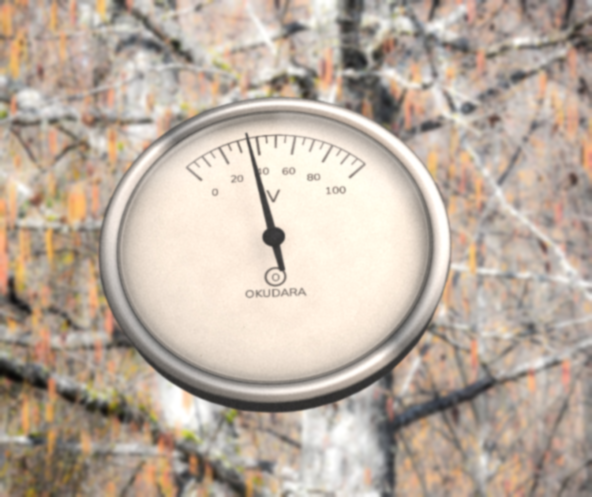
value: {"value": 35, "unit": "V"}
